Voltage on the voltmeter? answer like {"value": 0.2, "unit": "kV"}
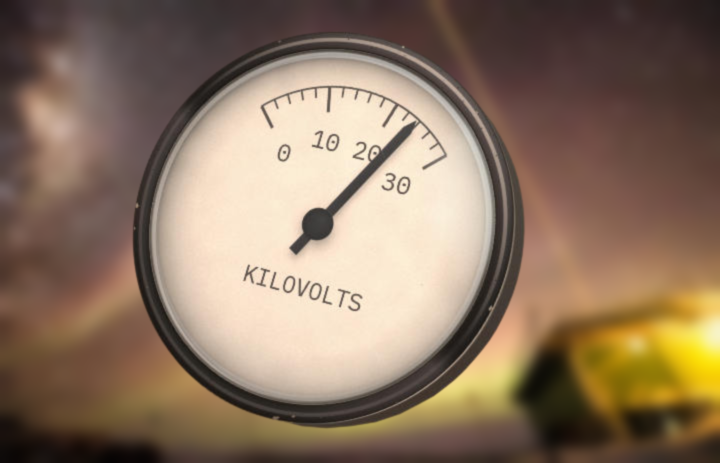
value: {"value": 24, "unit": "kV"}
